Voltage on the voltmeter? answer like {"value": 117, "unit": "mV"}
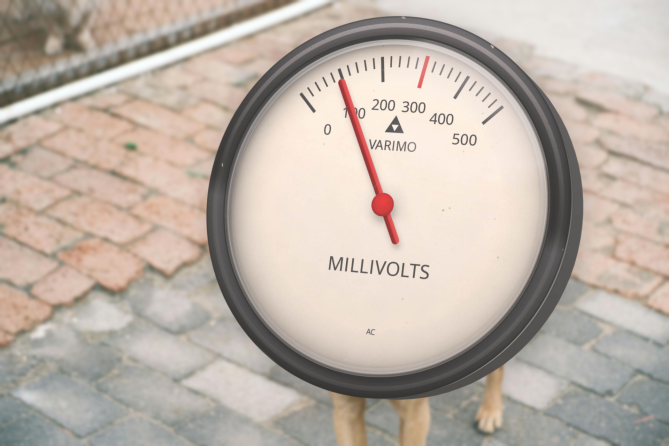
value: {"value": 100, "unit": "mV"}
